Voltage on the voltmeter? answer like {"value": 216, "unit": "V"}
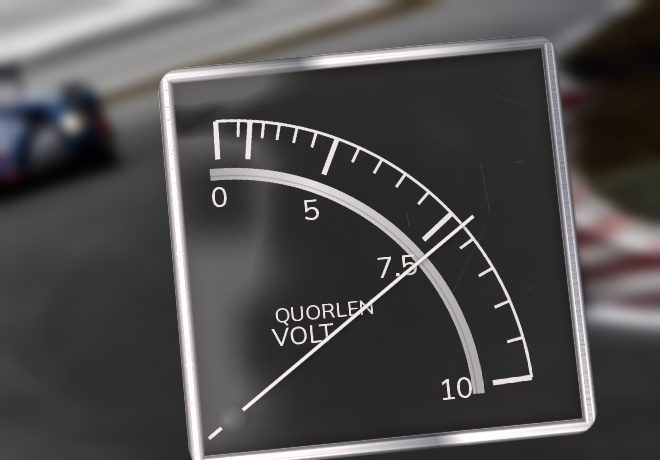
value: {"value": 7.75, "unit": "V"}
